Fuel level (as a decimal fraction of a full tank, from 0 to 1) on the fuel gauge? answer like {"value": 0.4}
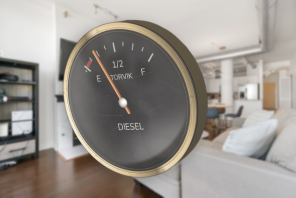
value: {"value": 0.25}
